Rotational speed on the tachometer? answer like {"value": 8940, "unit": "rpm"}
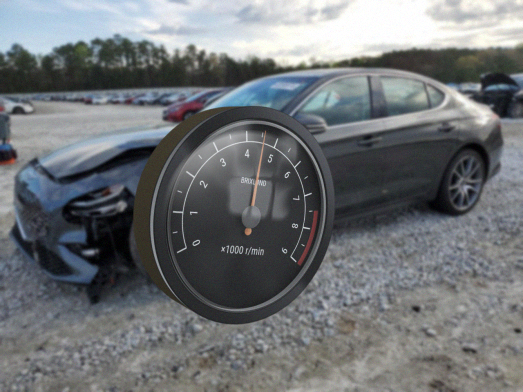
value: {"value": 4500, "unit": "rpm"}
